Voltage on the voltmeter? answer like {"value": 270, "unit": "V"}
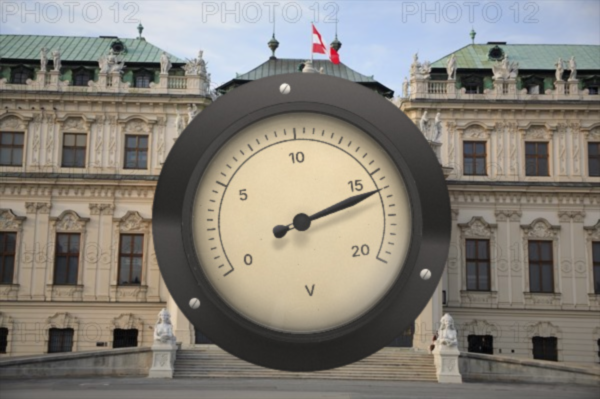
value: {"value": 16, "unit": "V"}
